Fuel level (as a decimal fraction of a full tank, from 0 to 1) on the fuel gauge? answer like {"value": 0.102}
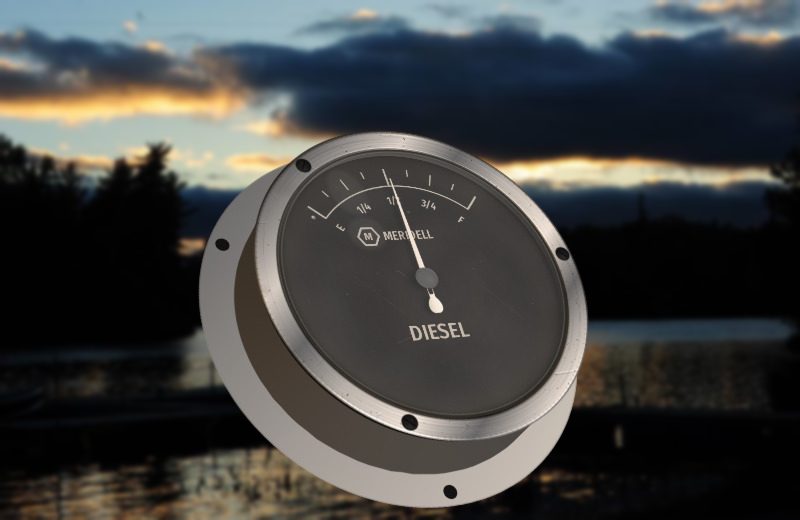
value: {"value": 0.5}
